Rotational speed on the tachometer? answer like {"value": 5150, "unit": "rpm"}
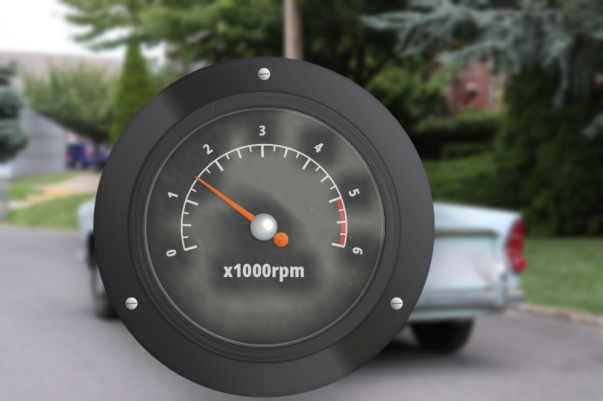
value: {"value": 1500, "unit": "rpm"}
